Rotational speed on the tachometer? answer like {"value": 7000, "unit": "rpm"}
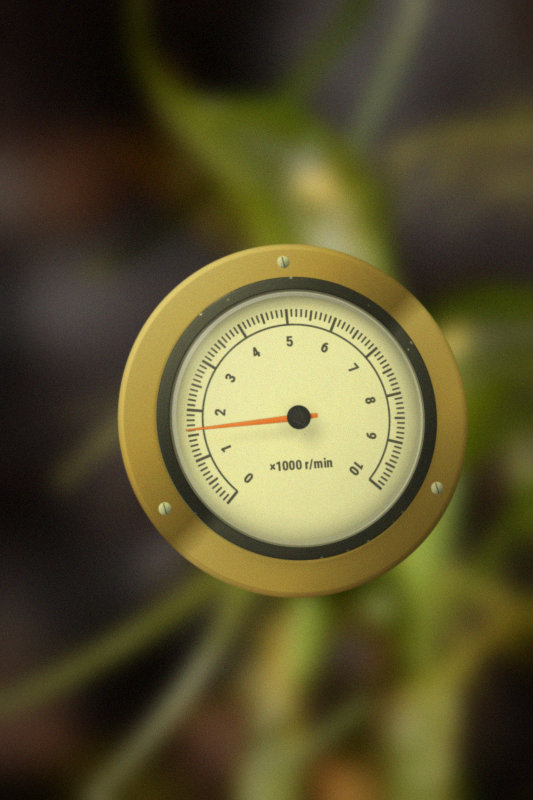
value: {"value": 1600, "unit": "rpm"}
